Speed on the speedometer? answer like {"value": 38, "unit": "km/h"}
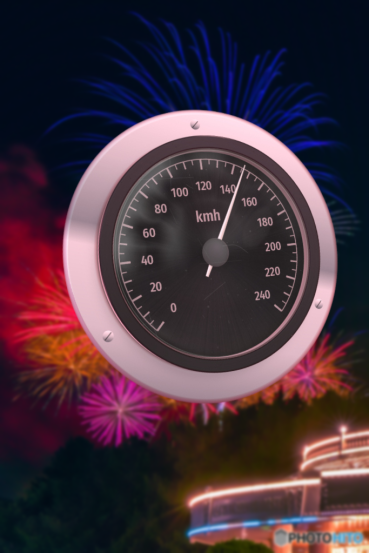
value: {"value": 145, "unit": "km/h"}
